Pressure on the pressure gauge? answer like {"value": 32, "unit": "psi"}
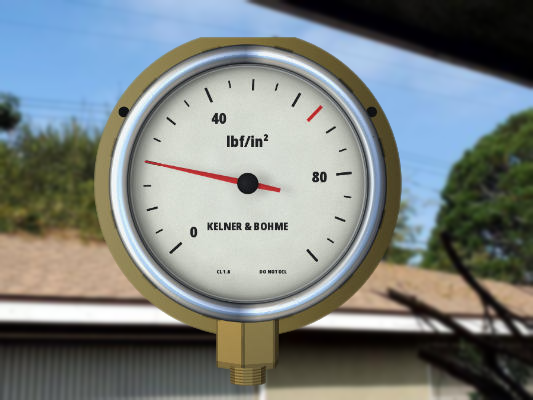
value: {"value": 20, "unit": "psi"}
